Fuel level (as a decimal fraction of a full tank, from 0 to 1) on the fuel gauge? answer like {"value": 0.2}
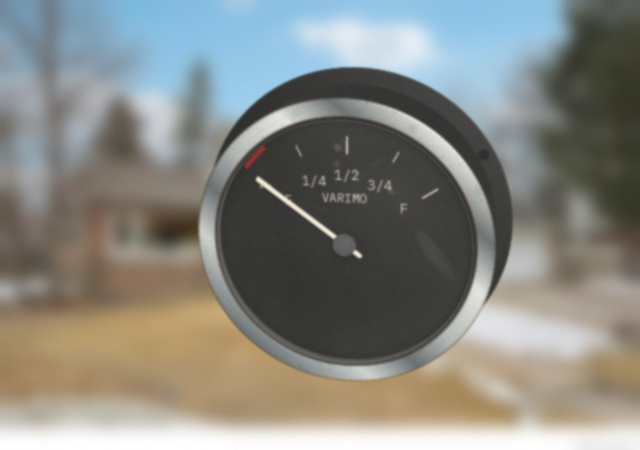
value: {"value": 0}
